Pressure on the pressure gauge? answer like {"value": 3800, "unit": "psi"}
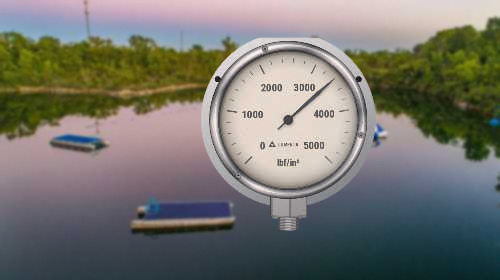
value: {"value": 3400, "unit": "psi"}
